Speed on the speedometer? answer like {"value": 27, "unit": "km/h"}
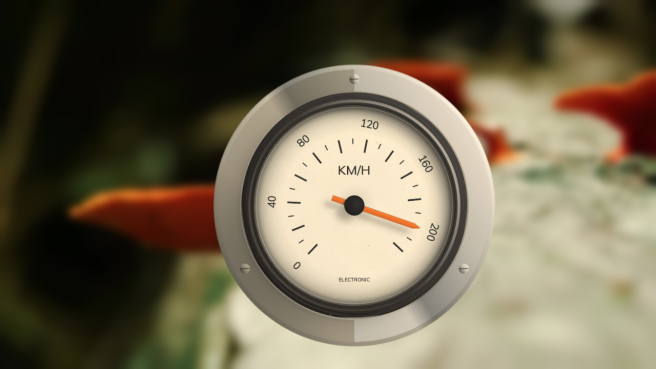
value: {"value": 200, "unit": "km/h"}
